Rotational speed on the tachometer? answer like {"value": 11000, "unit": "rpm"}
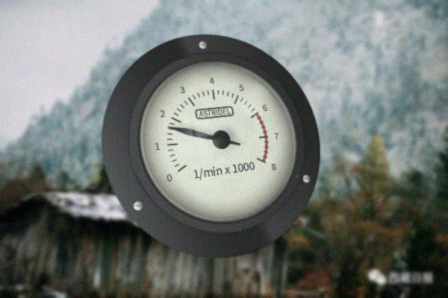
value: {"value": 1600, "unit": "rpm"}
